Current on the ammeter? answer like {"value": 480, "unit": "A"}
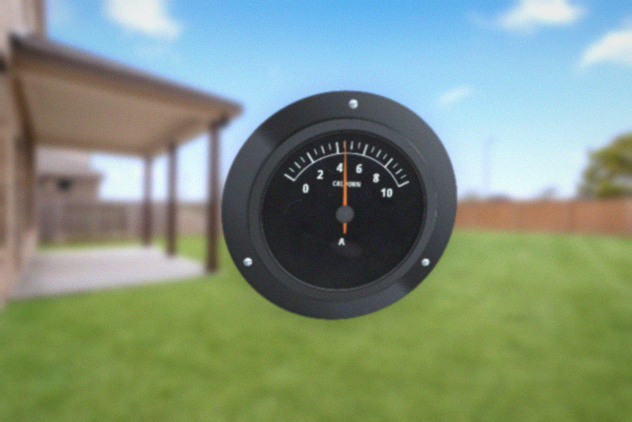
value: {"value": 4.5, "unit": "A"}
